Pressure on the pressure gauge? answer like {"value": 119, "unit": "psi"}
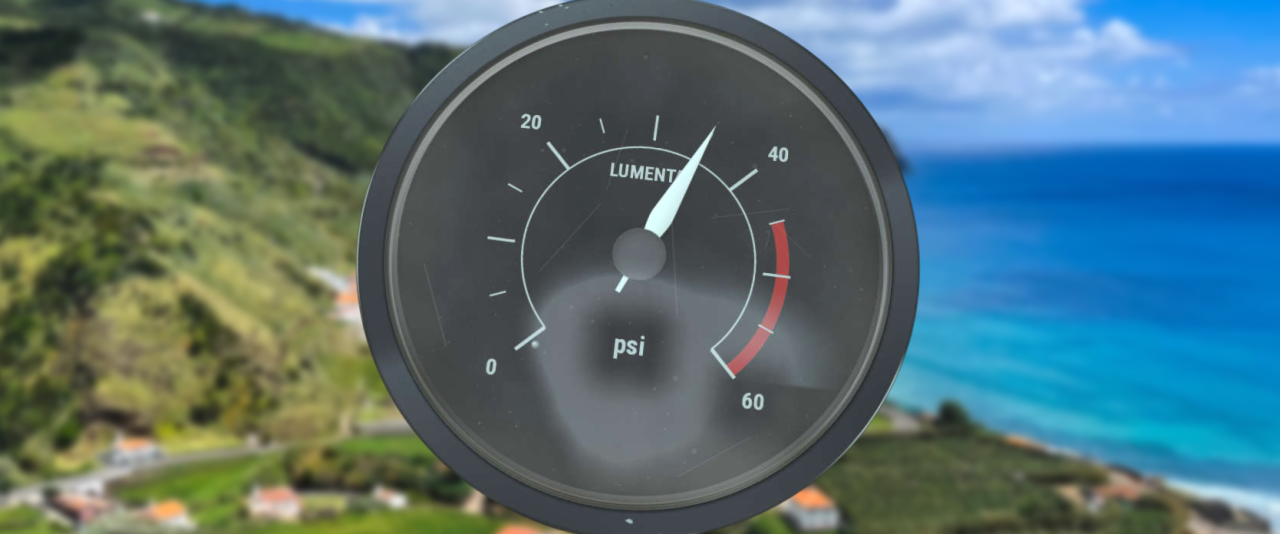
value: {"value": 35, "unit": "psi"}
